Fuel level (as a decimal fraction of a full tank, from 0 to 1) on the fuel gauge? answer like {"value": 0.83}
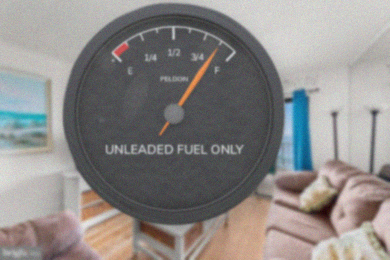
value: {"value": 0.875}
